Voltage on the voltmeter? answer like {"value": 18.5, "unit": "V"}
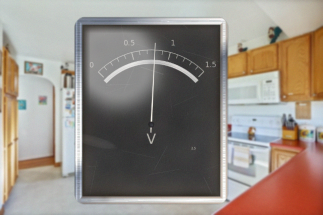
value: {"value": 0.8, "unit": "V"}
